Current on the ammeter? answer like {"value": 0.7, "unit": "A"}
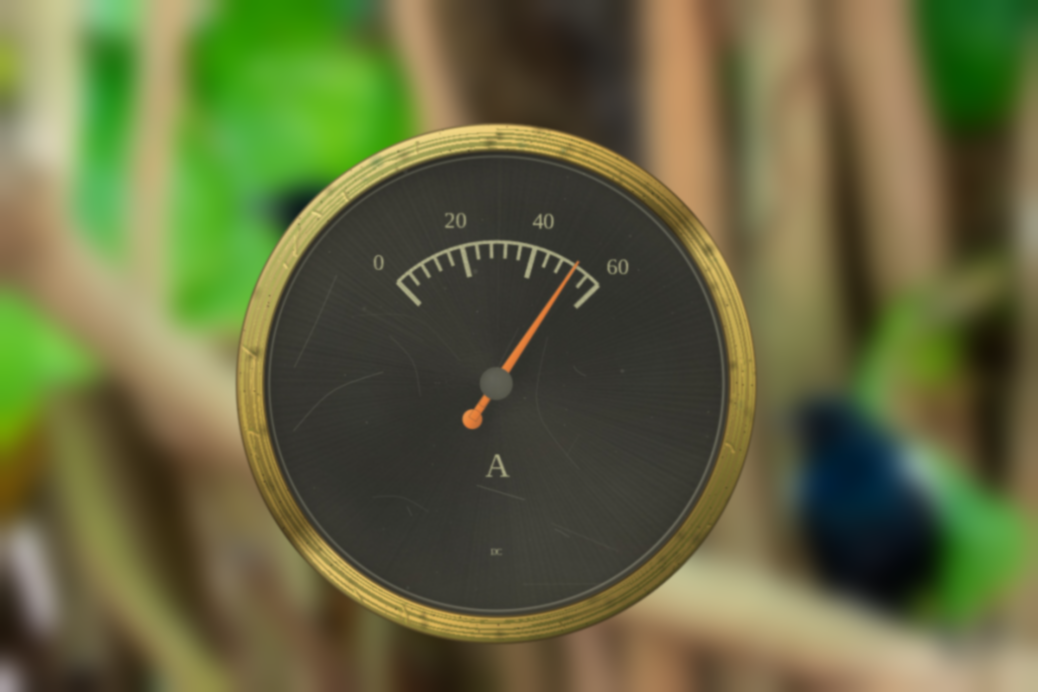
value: {"value": 52, "unit": "A"}
